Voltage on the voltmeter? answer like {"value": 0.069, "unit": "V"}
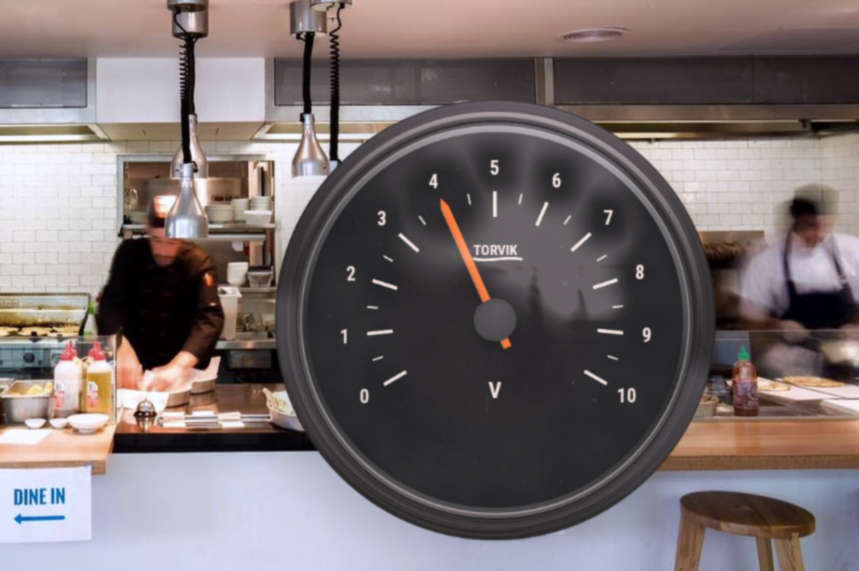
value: {"value": 4, "unit": "V"}
